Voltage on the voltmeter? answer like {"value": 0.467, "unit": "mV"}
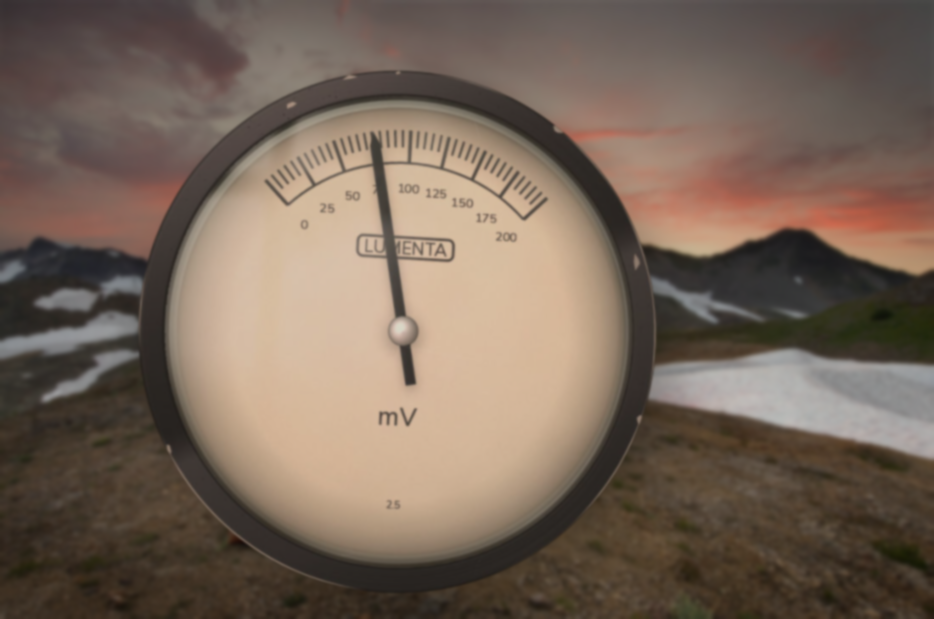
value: {"value": 75, "unit": "mV"}
